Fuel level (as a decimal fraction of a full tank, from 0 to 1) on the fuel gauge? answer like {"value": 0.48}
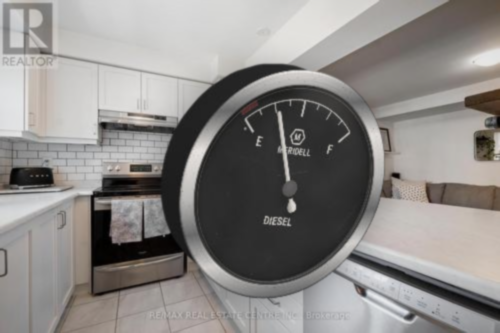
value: {"value": 0.25}
